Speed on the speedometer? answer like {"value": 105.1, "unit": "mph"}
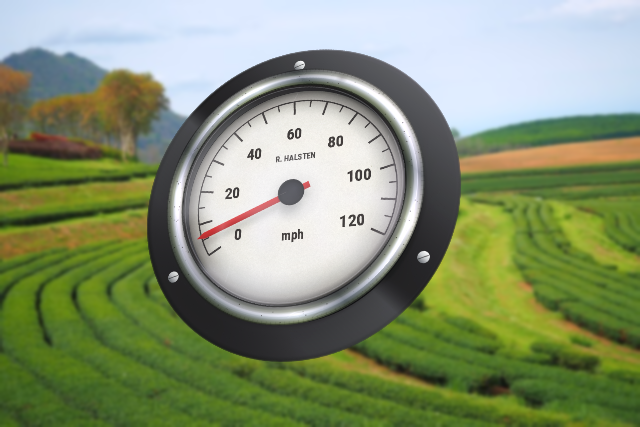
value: {"value": 5, "unit": "mph"}
